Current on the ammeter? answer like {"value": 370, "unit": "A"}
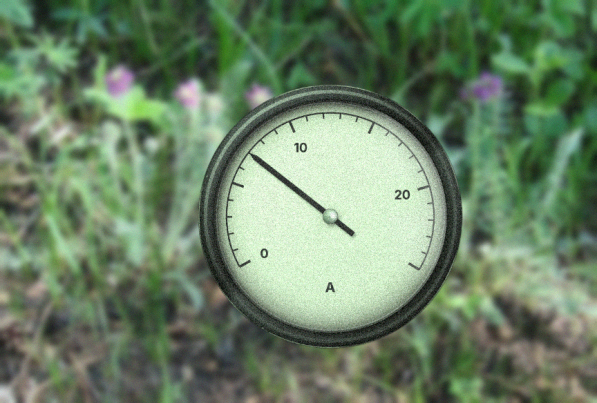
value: {"value": 7, "unit": "A"}
